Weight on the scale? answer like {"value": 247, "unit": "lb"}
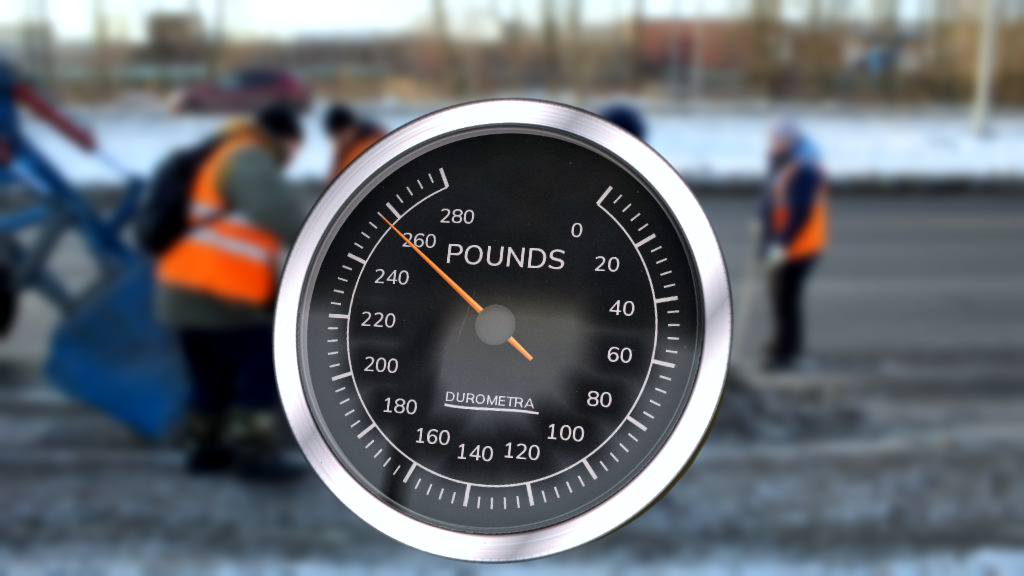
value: {"value": 256, "unit": "lb"}
